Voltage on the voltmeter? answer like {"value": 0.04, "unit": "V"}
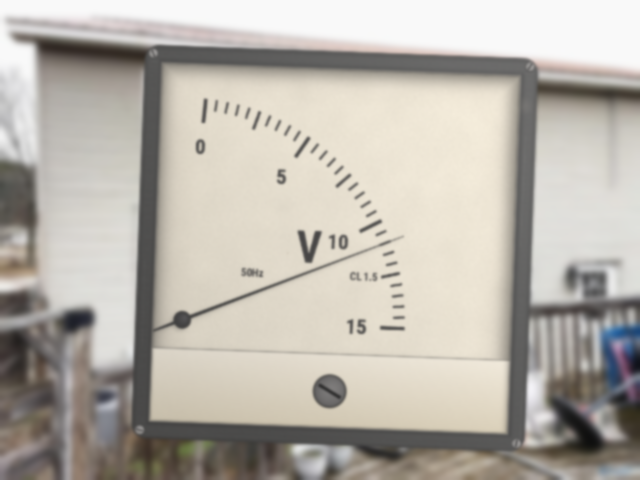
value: {"value": 11, "unit": "V"}
